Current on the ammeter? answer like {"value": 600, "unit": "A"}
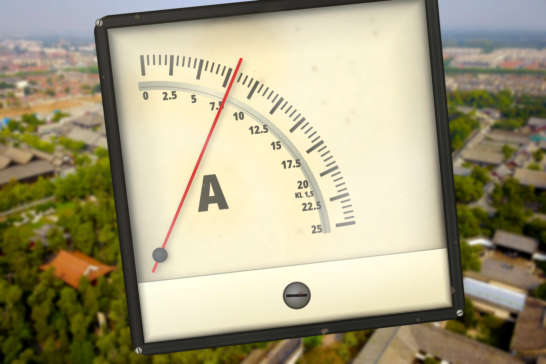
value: {"value": 8, "unit": "A"}
